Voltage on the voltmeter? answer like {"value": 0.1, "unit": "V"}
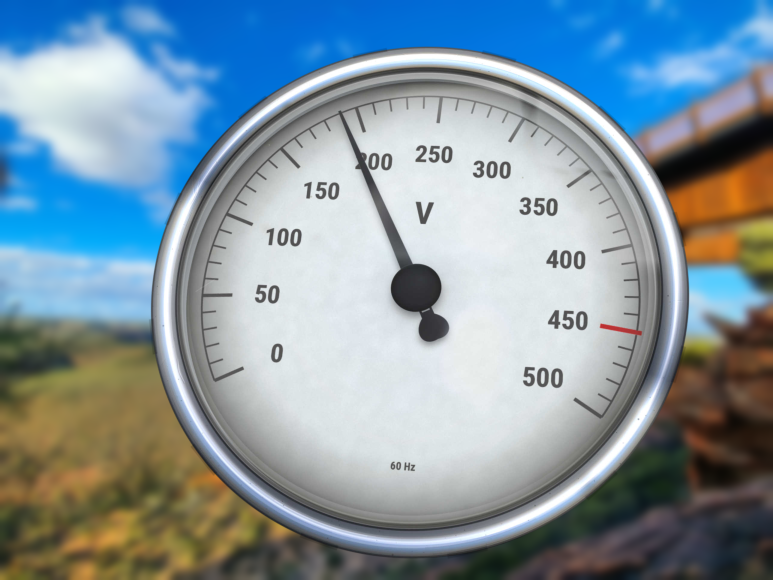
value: {"value": 190, "unit": "V"}
